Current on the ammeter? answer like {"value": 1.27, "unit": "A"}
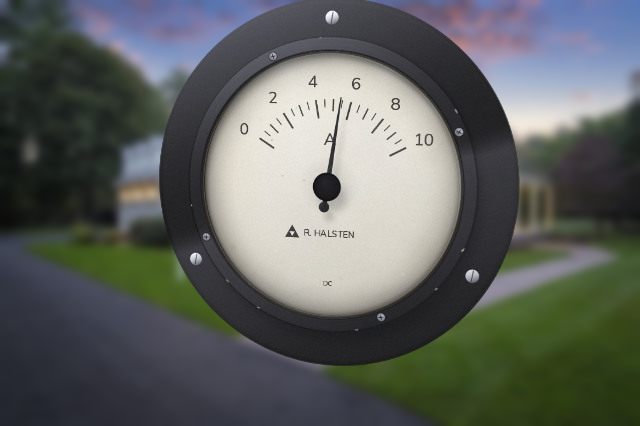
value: {"value": 5.5, "unit": "A"}
